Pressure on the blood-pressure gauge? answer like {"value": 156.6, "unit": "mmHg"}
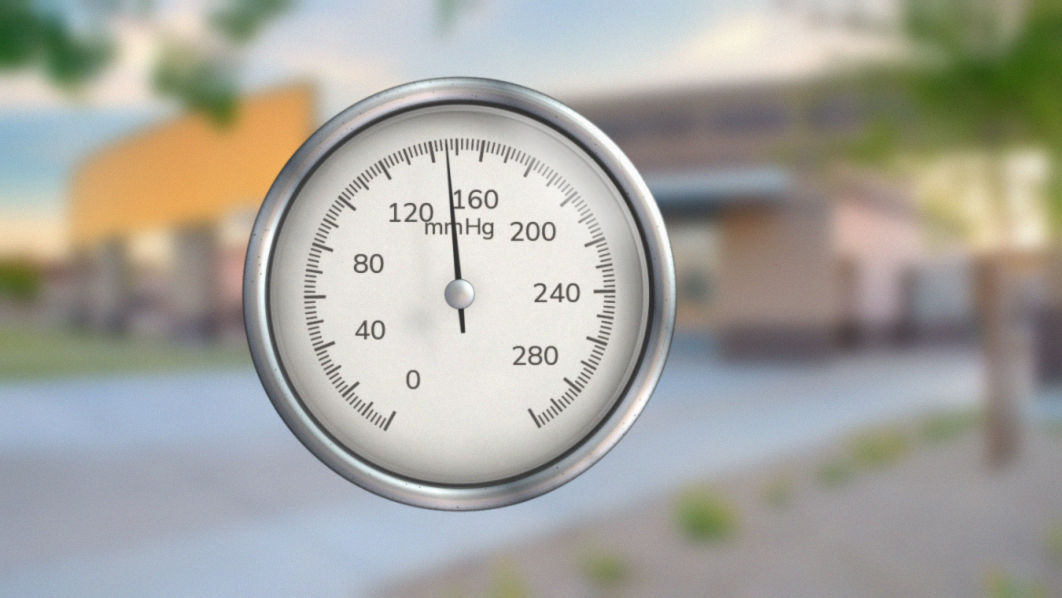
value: {"value": 146, "unit": "mmHg"}
